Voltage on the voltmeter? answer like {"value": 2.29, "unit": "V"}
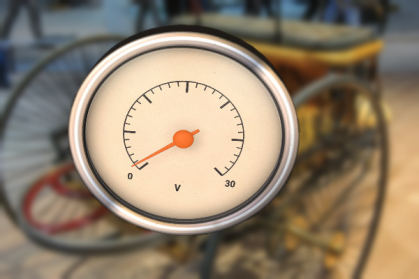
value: {"value": 1, "unit": "V"}
